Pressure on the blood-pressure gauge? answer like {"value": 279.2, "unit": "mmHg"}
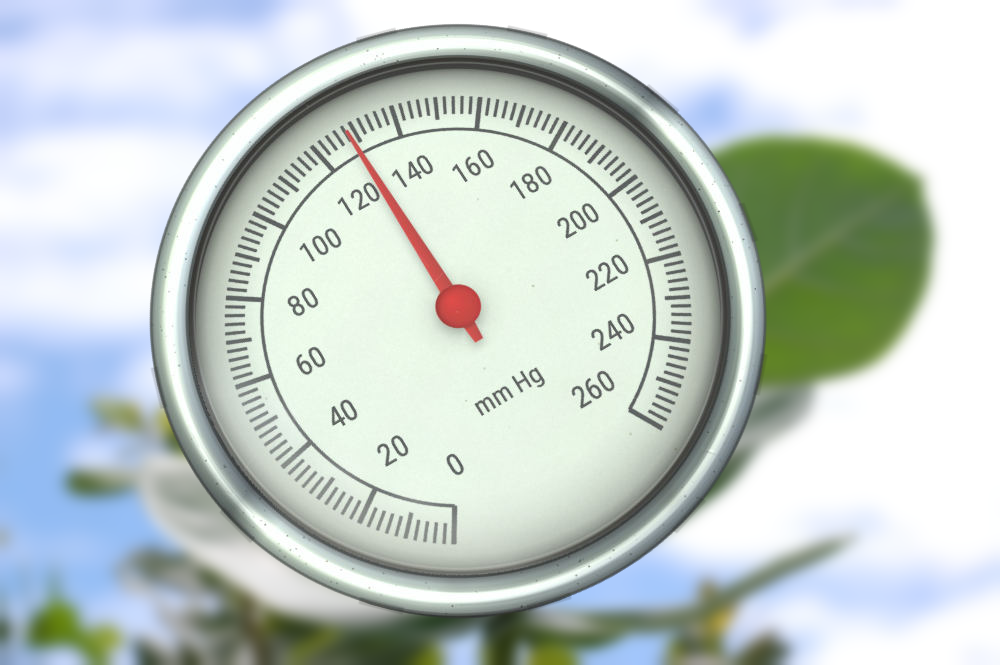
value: {"value": 128, "unit": "mmHg"}
